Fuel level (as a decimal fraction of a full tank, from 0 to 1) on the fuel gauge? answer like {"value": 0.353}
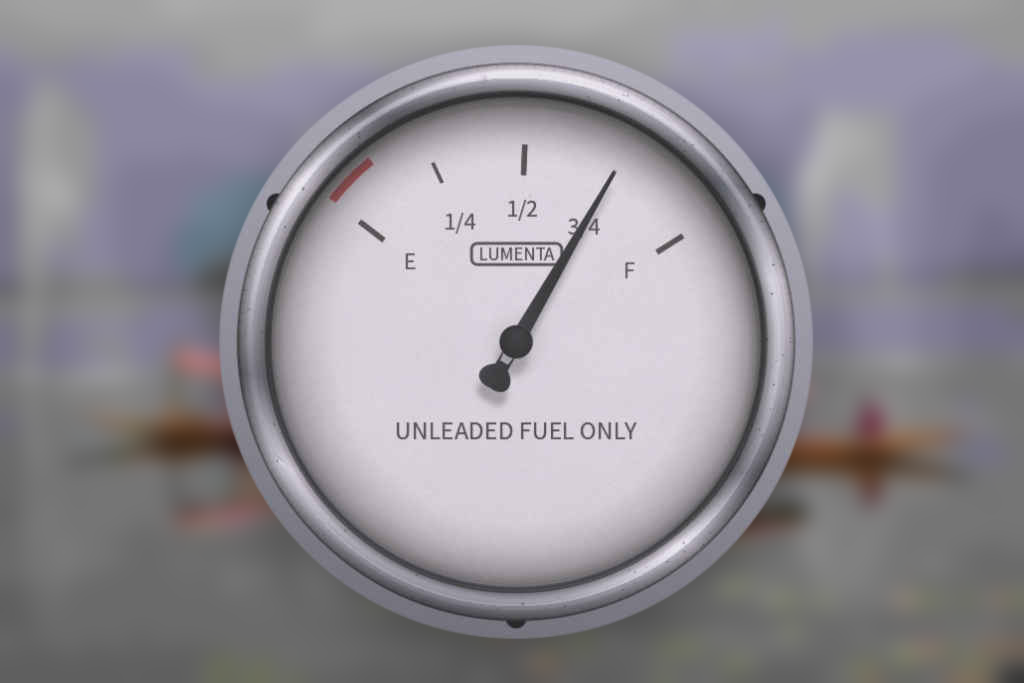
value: {"value": 0.75}
